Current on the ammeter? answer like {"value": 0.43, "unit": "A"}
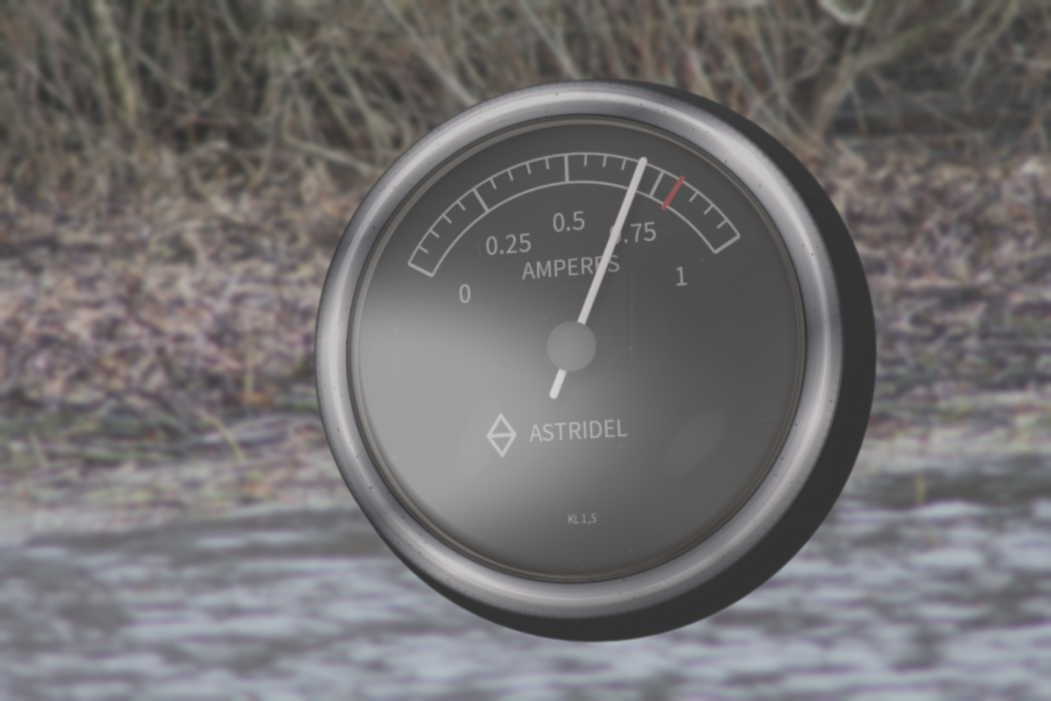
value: {"value": 0.7, "unit": "A"}
